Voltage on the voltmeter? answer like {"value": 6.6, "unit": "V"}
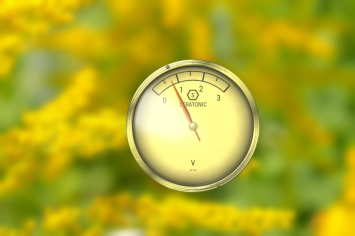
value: {"value": 0.75, "unit": "V"}
